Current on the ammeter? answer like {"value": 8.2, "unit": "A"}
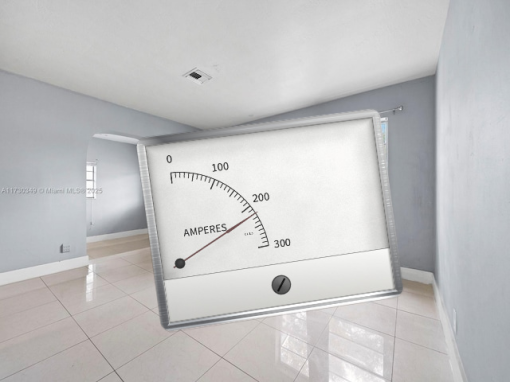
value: {"value": 220, "unit": "A"}
